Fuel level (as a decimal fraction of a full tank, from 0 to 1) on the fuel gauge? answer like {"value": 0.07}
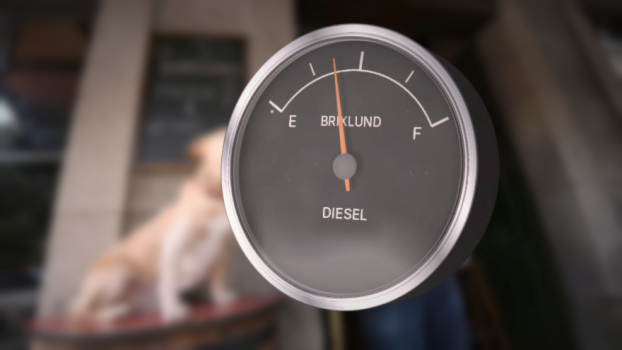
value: {"value": 0.375}
